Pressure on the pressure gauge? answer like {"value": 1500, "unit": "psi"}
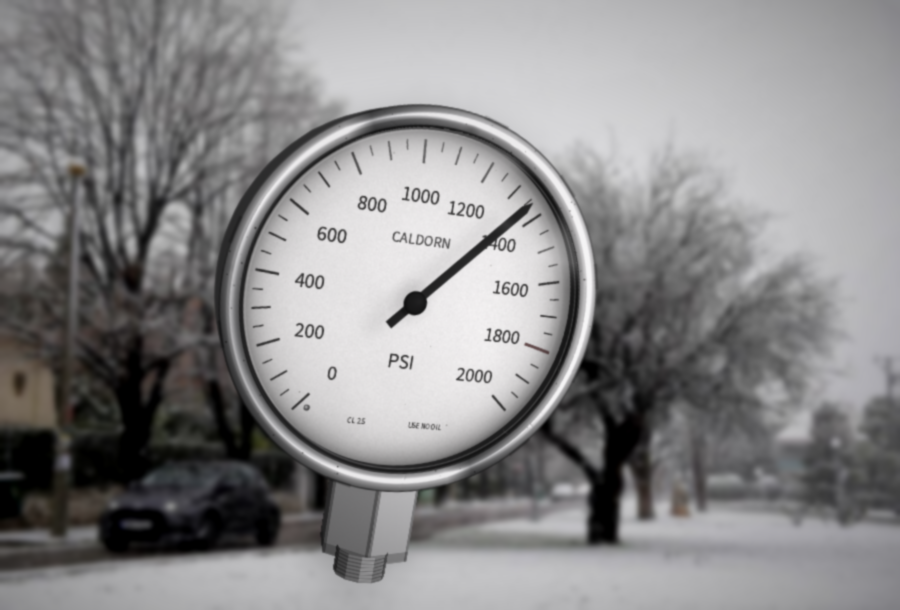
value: {"value": 1350, "unit": "psi"}
